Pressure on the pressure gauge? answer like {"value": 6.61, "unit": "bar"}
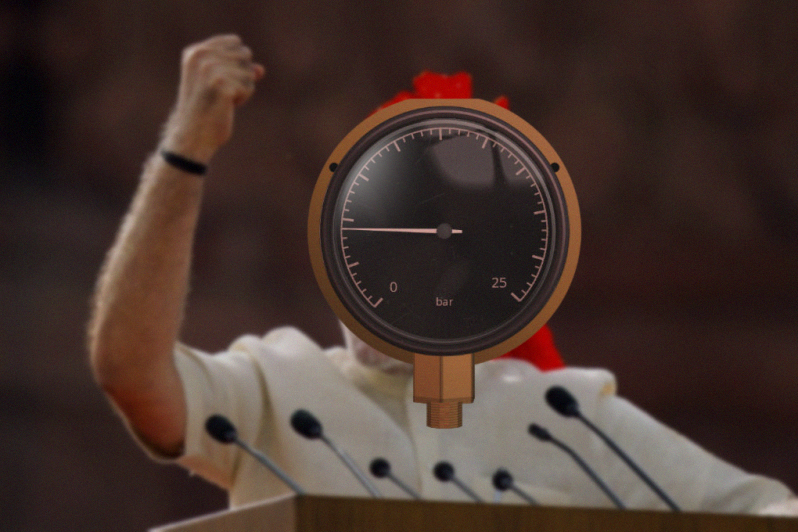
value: {"value": 4.5, "unit": "bar"}
